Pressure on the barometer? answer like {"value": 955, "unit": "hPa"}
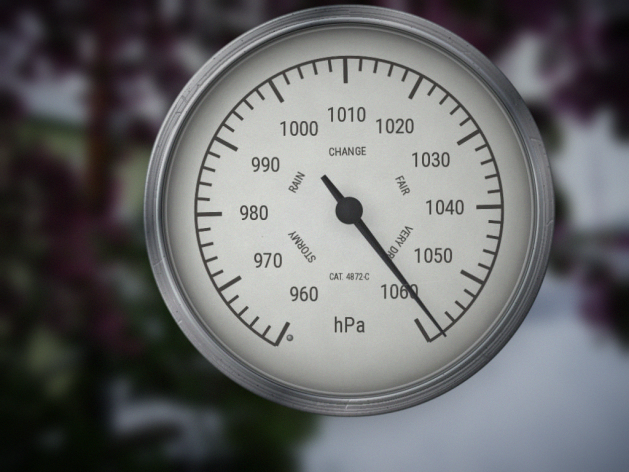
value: {"value": 1058, "unit": "hPa"}
